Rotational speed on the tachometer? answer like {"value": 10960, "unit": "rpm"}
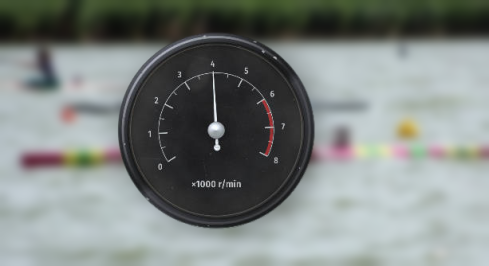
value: {"value": 4000, "unit": "rpm"}
